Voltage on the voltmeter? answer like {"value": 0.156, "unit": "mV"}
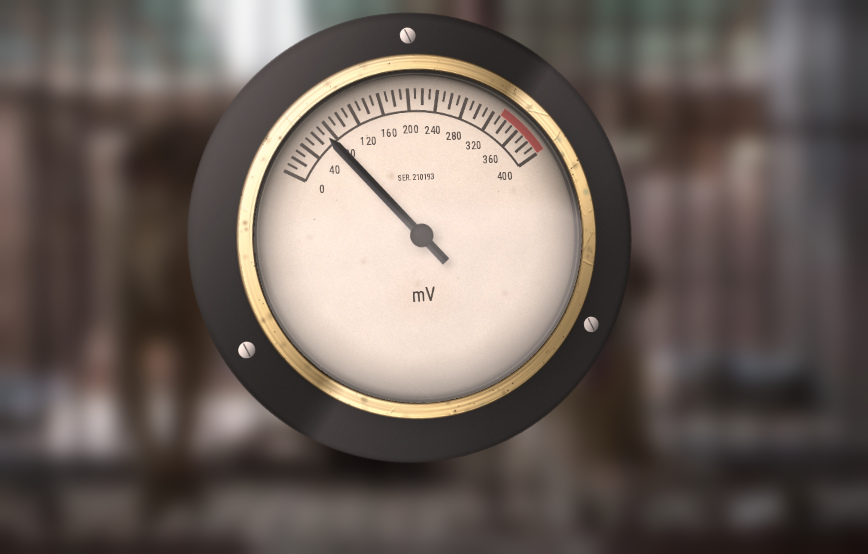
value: {"value": 70, "unit": "mV"}
